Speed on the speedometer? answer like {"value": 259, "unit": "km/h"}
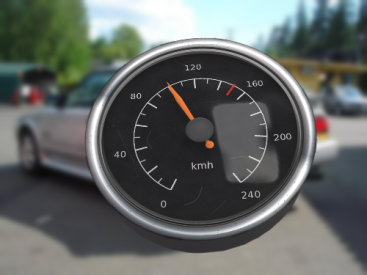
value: {"value": 100, "unit": "km/h"}
